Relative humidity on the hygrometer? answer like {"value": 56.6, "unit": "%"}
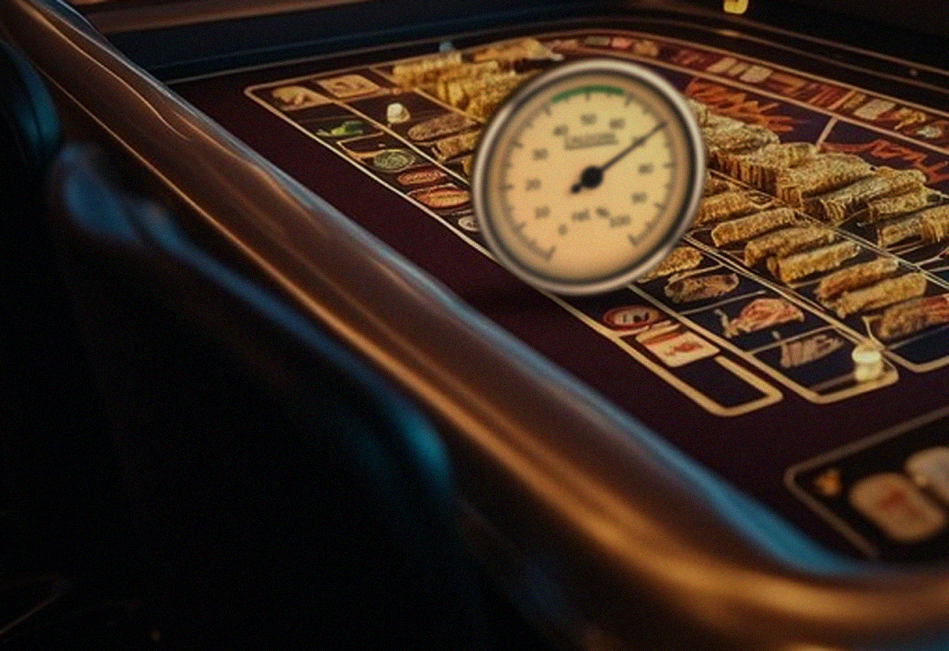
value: {"value": 70, "unit": "%"}
